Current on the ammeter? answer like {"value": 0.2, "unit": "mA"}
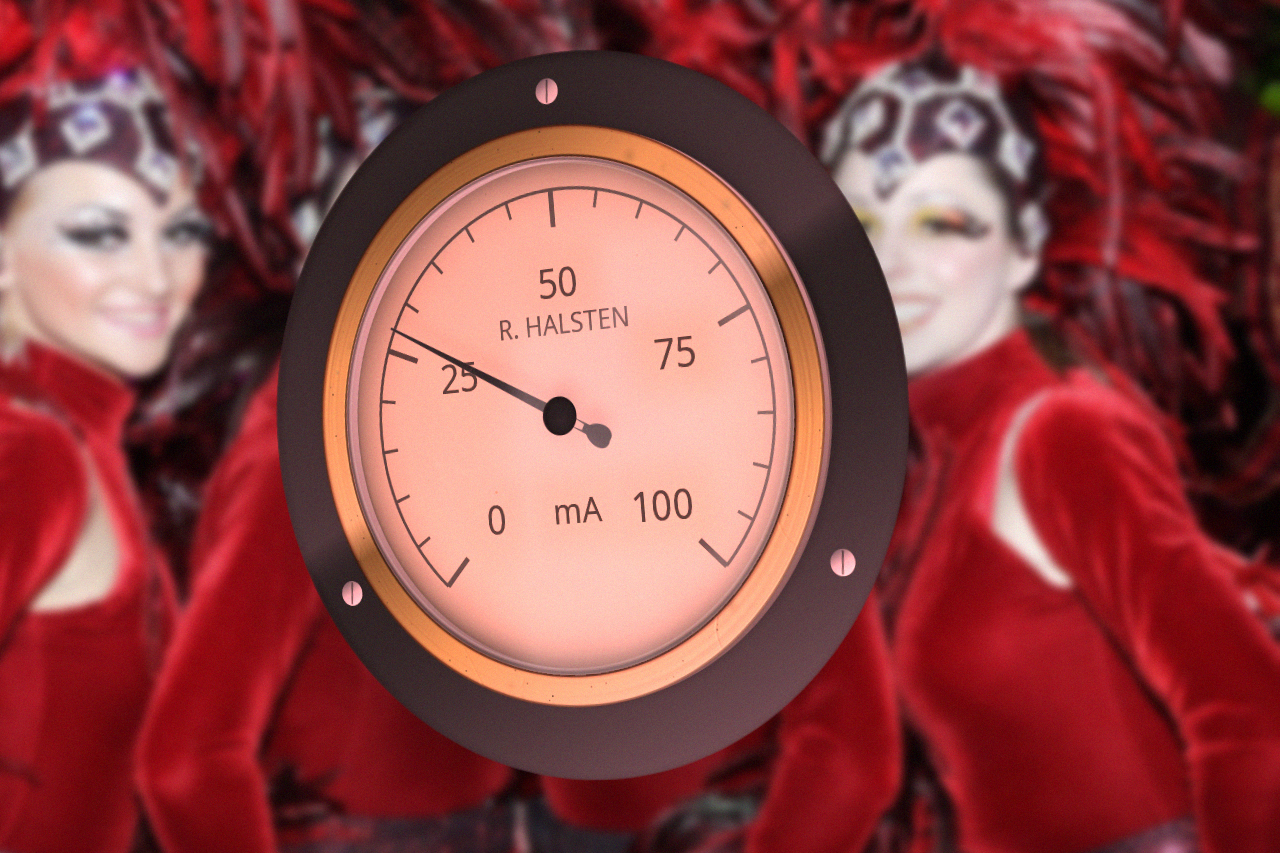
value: {"value": 27.5, "unit": "mA"}
